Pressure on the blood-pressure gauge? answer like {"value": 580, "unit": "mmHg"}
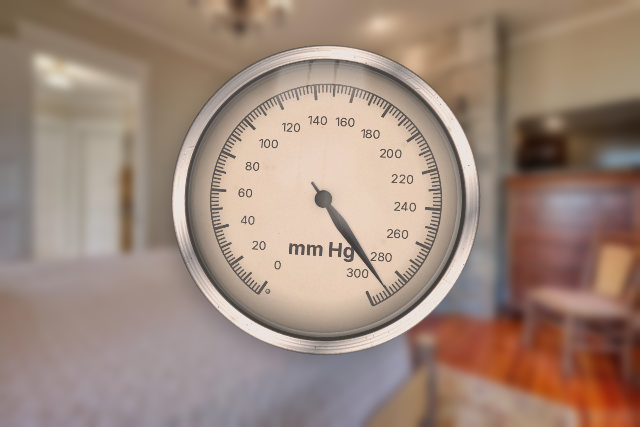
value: {"value": 290, "unit": "mmHg"}
